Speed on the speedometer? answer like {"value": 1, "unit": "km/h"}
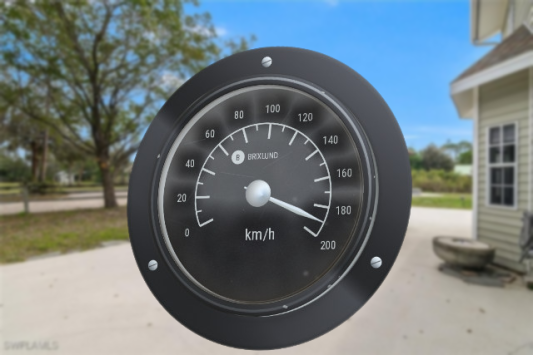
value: {"value": 190, "unit": "km/h"}
